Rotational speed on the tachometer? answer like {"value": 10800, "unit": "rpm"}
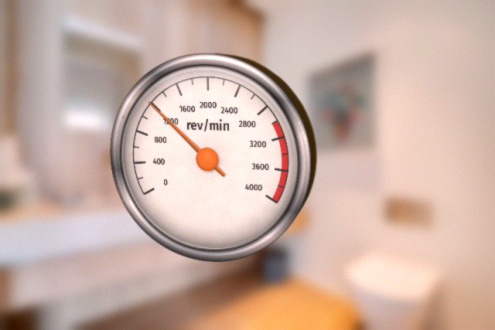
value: {"value": 1200, "unit": "rpm"}
